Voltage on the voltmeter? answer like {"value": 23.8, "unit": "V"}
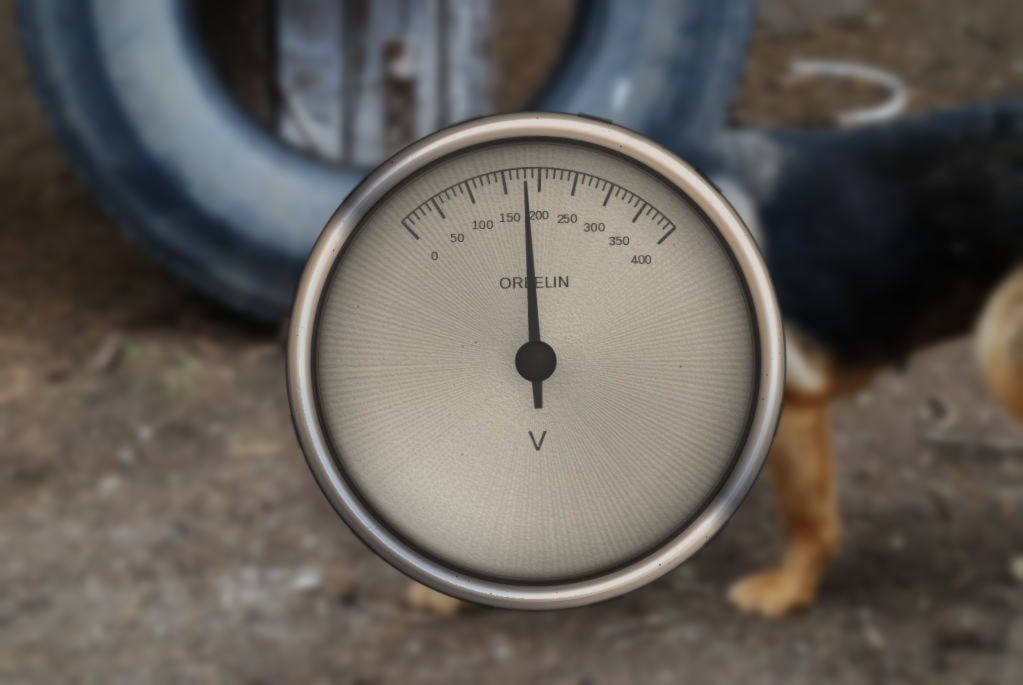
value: {"value": 180, "unit": "V"}
